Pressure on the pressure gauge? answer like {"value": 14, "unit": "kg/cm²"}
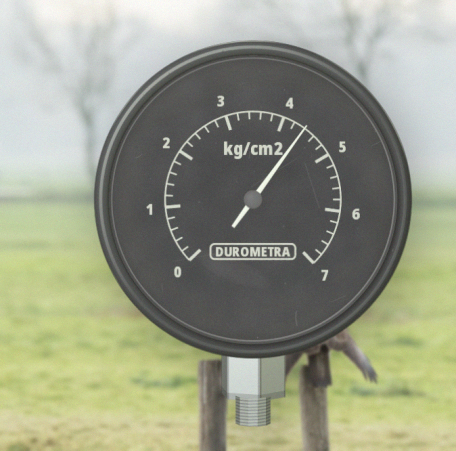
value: {"value": 4.4, "unit": "kg/cm²"}
